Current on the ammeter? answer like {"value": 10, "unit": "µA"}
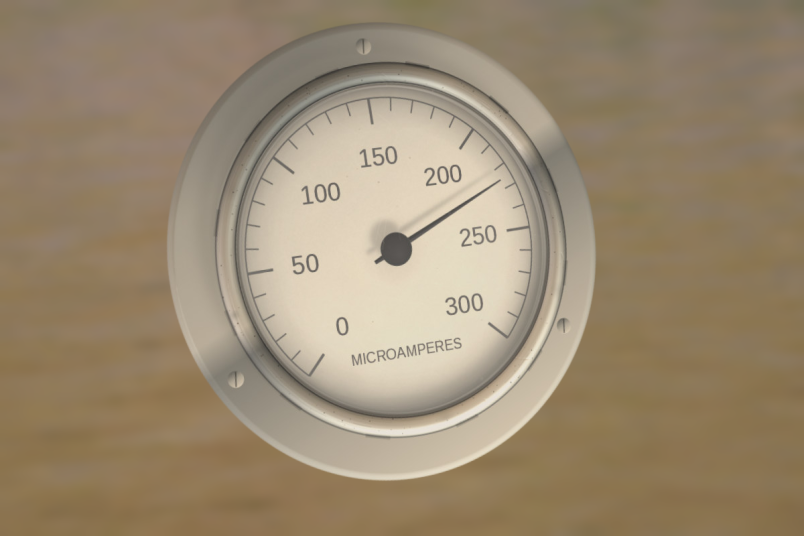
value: {"value": 225, "unit": "µA"}
